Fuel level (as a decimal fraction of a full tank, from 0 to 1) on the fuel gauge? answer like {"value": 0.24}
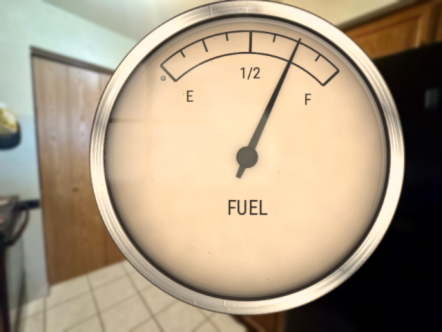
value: {"value": 0.75}
